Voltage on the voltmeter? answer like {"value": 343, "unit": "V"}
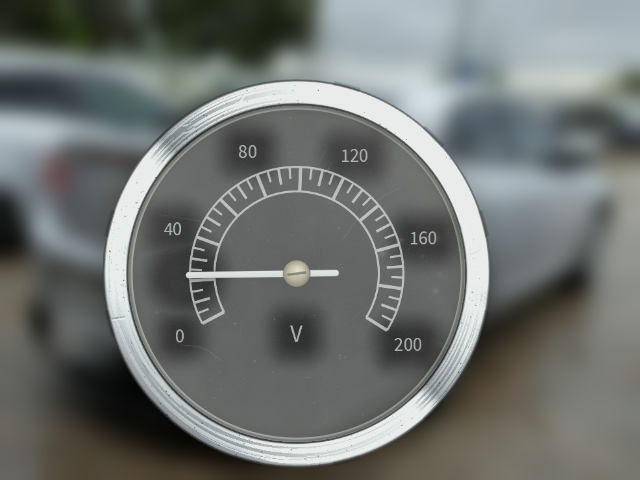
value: {"value": 22.5, "unit": "V"}
